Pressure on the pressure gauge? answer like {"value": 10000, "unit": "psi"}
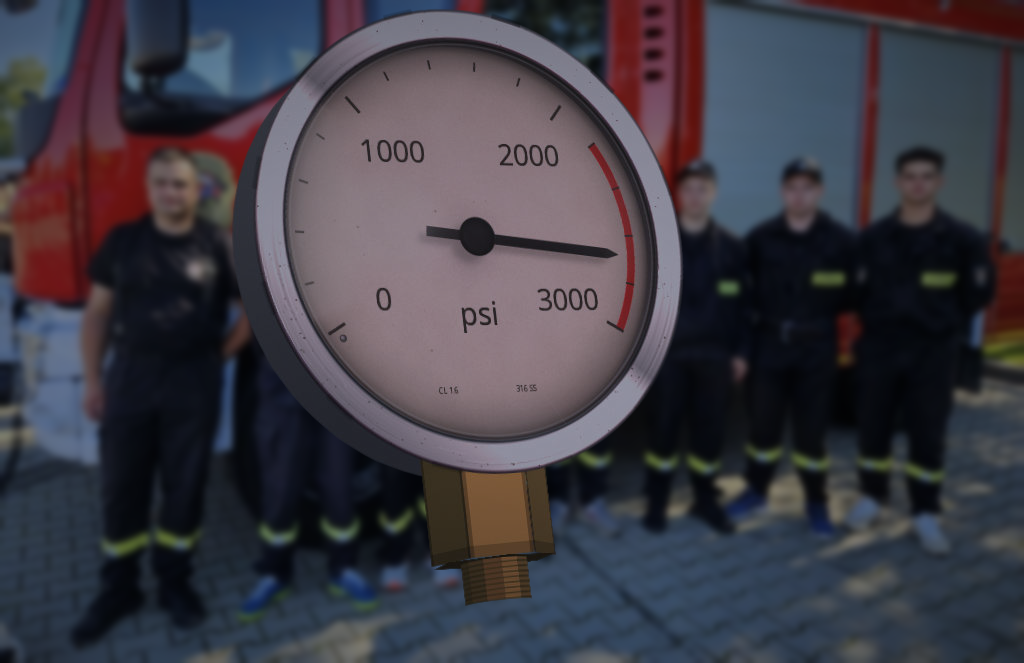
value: {"value": 2700, "unit": "psi"}
